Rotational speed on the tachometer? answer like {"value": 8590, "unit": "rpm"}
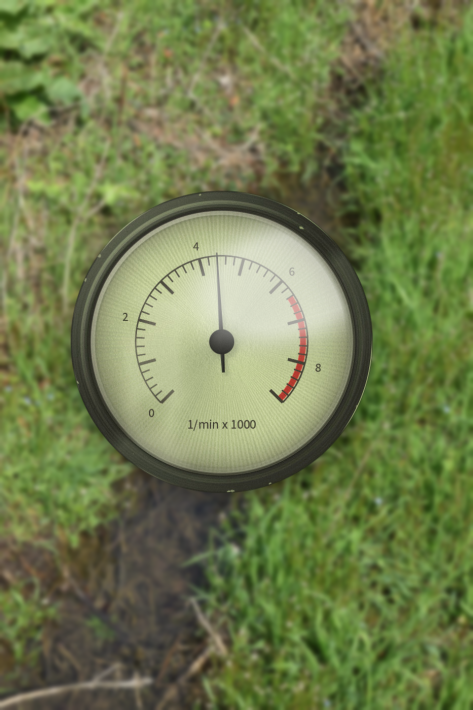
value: {"value": 4400, "unit": "rpm"}
